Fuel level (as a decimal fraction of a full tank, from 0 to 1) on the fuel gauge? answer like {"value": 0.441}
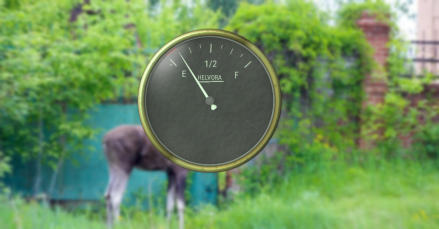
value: {"value": 0.125}
